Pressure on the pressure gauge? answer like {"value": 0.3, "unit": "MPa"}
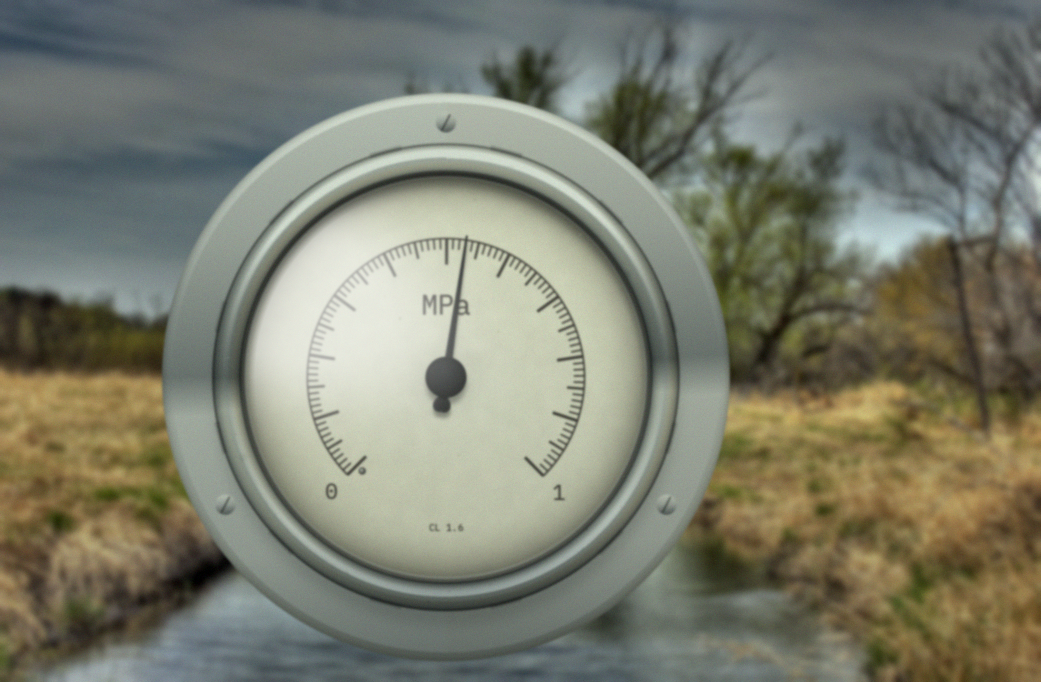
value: {"value": 0.53, "unit": "MPa"}
